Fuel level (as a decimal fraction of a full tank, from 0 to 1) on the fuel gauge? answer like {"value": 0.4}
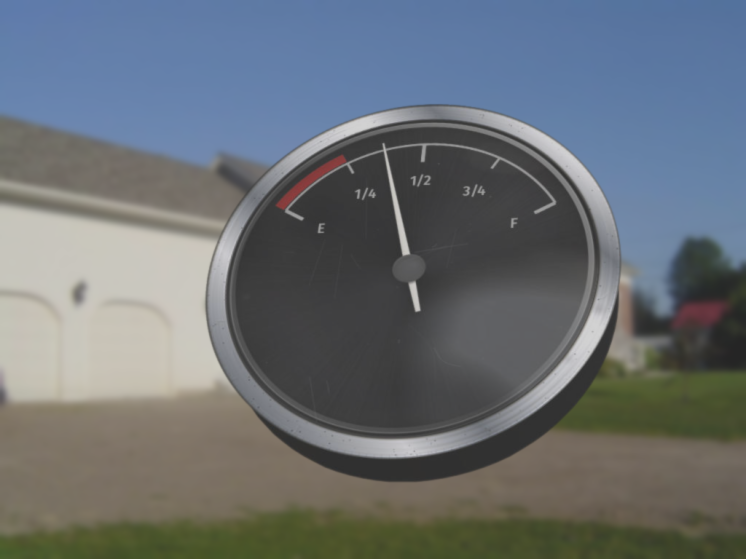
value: {"value": 0.375}
